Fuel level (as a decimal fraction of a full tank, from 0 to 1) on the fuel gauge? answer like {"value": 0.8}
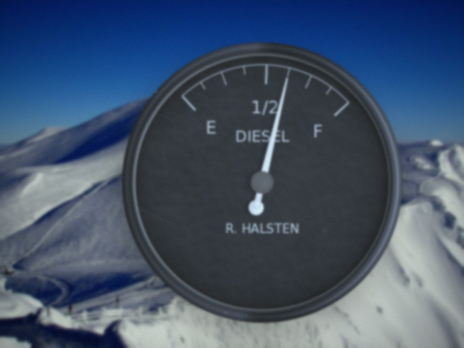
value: {"value": 0.625}
